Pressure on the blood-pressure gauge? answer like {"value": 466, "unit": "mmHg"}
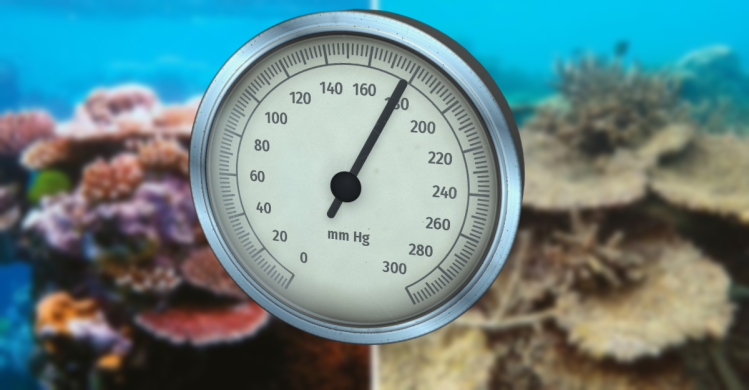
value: {"value": 178, "unit": "mmHg"}
